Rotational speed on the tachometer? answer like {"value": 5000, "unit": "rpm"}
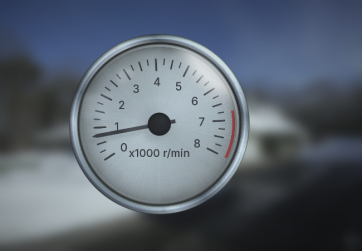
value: {"value": 750, "unit": "rpm"}
